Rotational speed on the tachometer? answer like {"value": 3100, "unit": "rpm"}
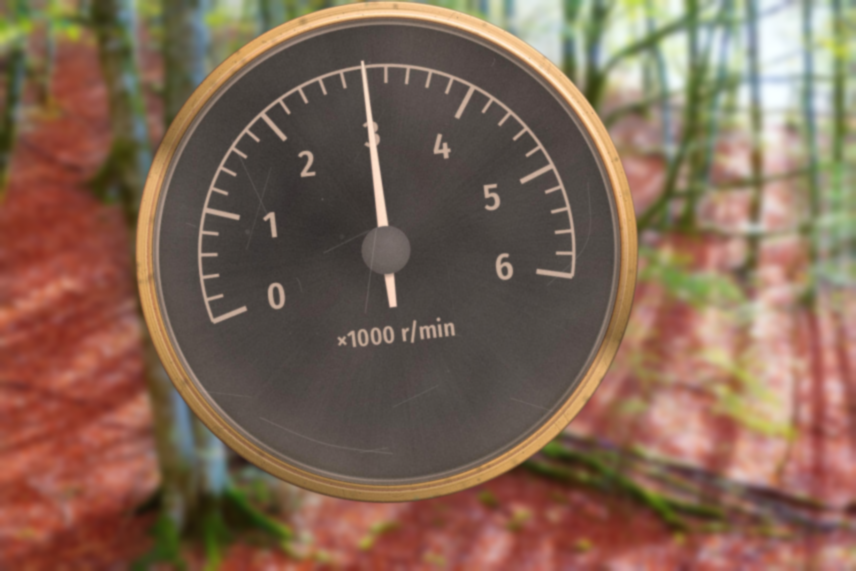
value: {"value": 3000, "unit": "rpm"}
